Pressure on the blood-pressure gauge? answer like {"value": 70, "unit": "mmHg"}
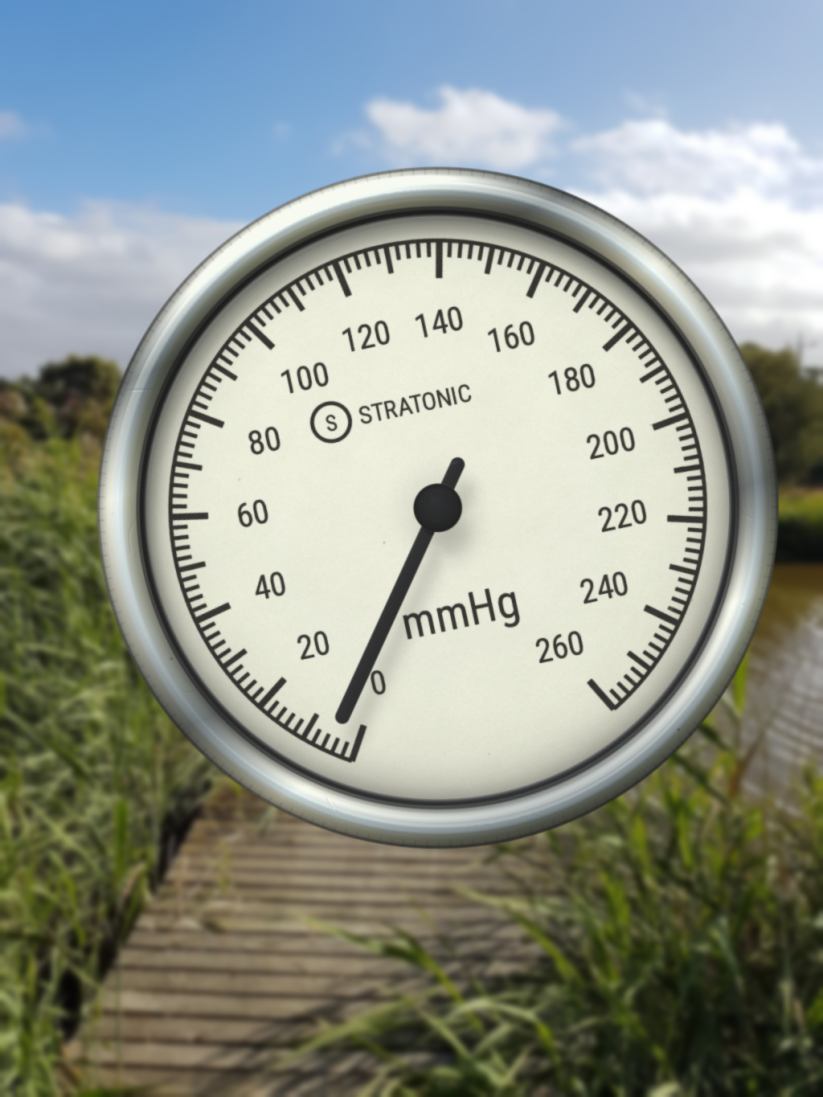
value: {"value": 5, "unit": "mmHg"}
